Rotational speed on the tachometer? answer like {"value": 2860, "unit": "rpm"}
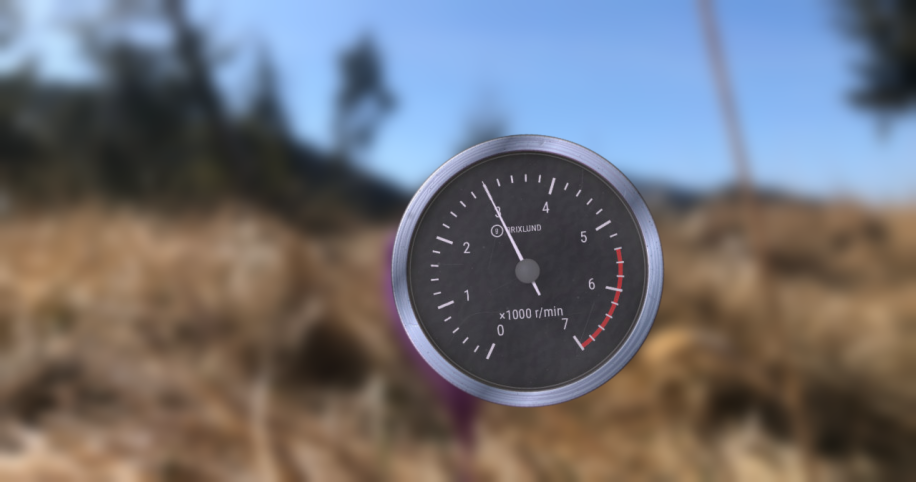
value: {"value": 3000, "unit": "rpm"}
